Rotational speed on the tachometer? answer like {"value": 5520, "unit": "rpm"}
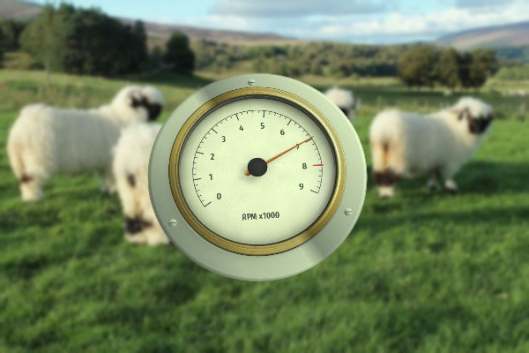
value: {"value": 7000, "unit": "rpm"}
